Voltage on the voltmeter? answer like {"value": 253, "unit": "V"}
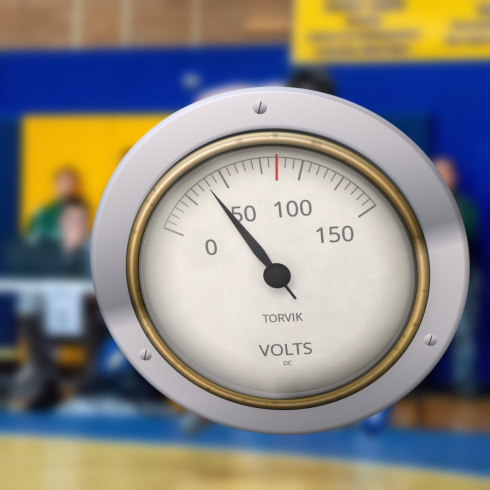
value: {"value": 40, "unit": "V"}
